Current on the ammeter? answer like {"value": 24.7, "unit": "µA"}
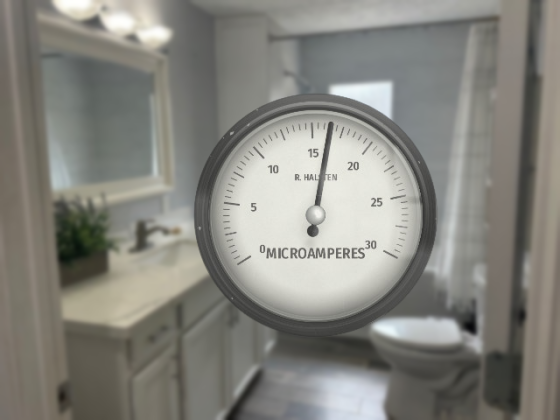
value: {"value": 16.5, "unit": "µA"}
